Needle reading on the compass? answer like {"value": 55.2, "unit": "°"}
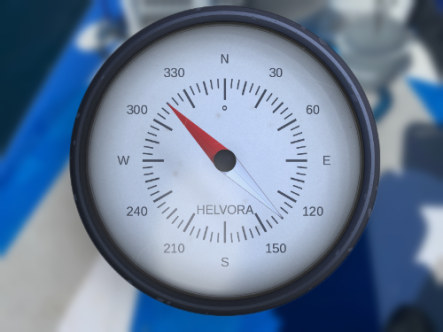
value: {"value": 315, "unit": "°"}
